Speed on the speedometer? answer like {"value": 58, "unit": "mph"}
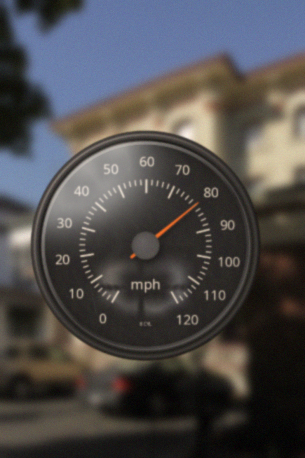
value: {"value": 80, "unit": "mph"}
